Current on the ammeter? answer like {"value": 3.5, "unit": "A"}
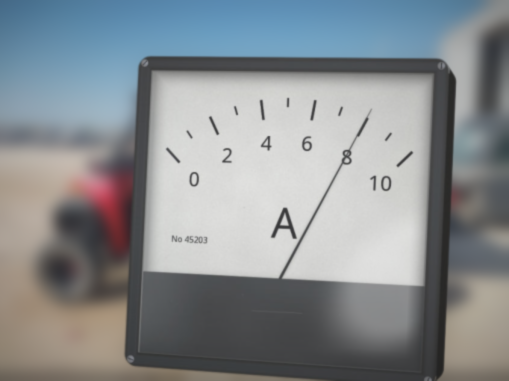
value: {"value": 8, "unit": "A"}
